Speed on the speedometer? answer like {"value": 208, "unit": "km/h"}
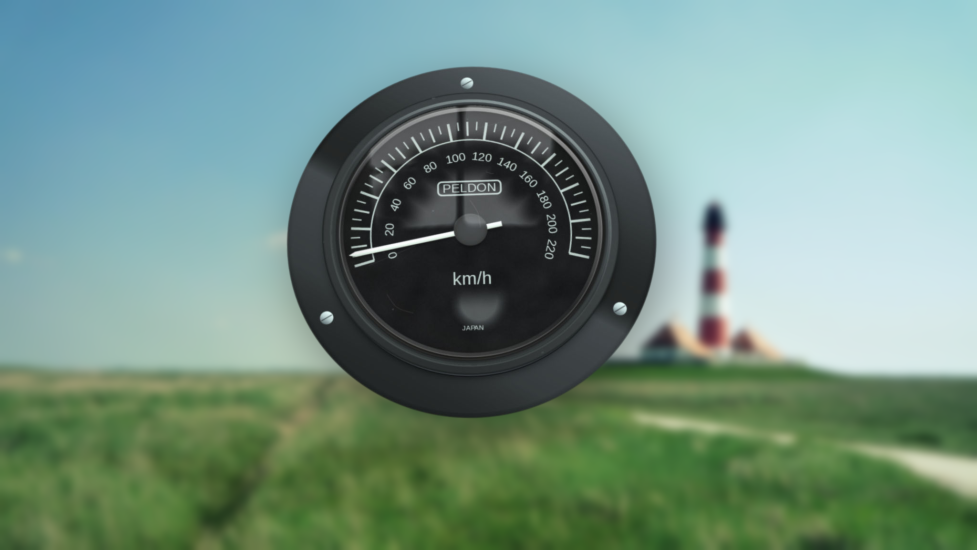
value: {"value": 5, "unit": "km/h"}
